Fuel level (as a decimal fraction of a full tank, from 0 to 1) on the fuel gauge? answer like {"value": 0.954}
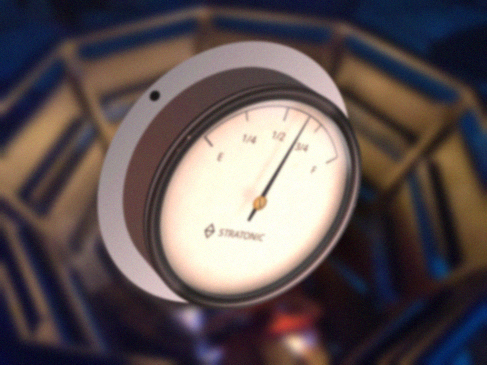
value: {"value": 0.625}
